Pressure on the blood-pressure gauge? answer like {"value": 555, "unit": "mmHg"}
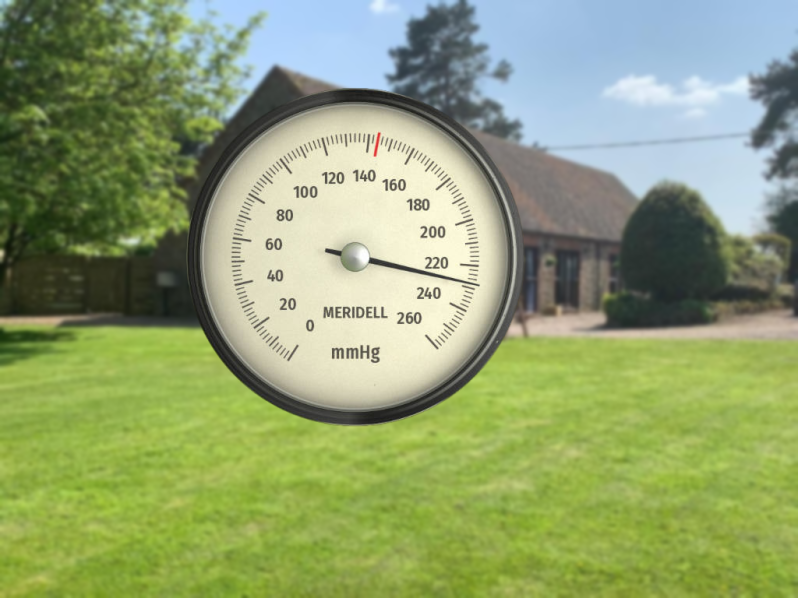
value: {"value": 228, "unit": "mmHg"}
